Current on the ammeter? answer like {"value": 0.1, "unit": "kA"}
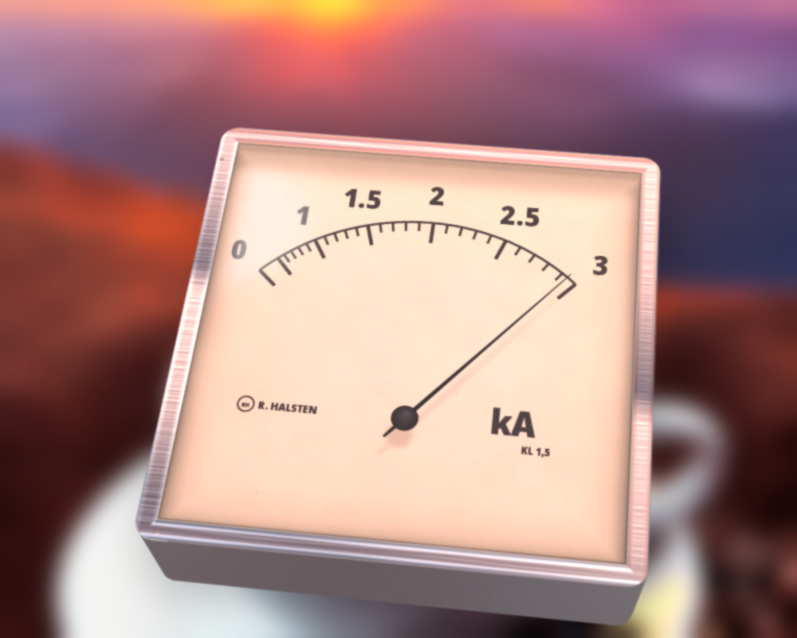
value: {"value": 2.95, "unit": "kA"}
